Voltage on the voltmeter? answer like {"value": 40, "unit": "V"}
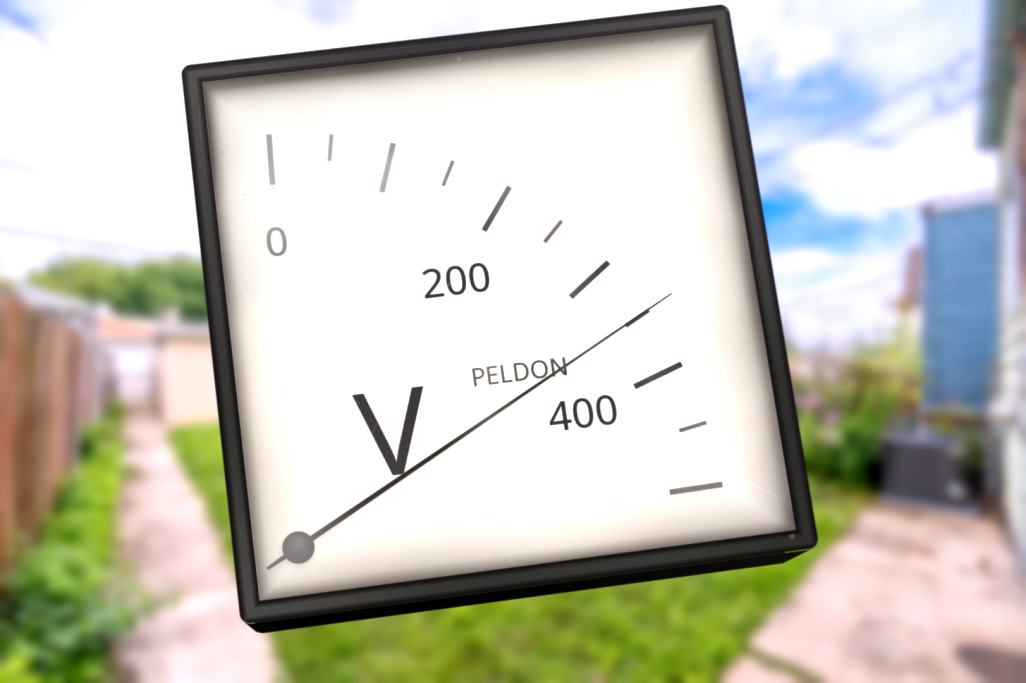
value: {"value": 350, "unit": "V"}
